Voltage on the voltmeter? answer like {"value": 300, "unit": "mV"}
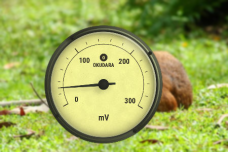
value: {"value": 30, "unit": "mV"}
